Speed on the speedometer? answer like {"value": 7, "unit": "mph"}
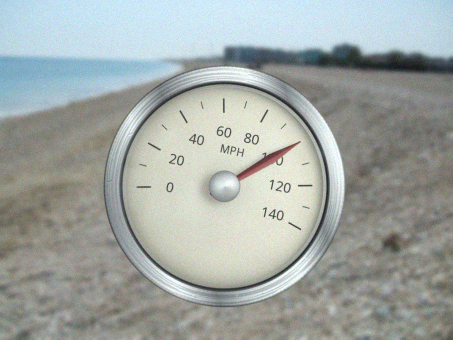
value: {"value": 100, "unit": "mph"}
